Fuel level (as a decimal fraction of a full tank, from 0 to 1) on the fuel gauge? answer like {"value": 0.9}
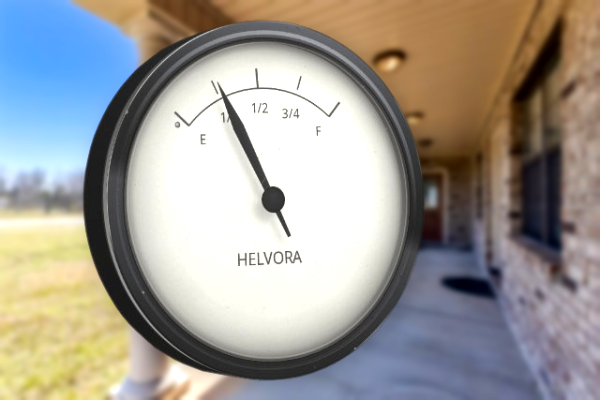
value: {"value": 0.25}
